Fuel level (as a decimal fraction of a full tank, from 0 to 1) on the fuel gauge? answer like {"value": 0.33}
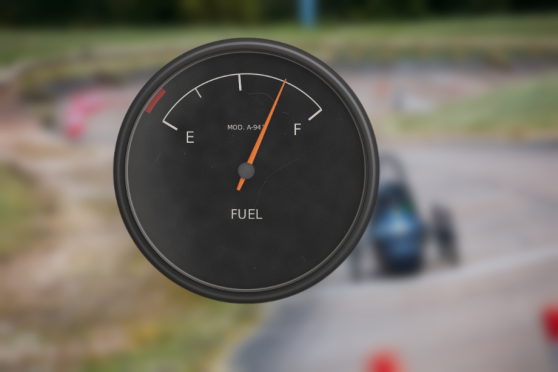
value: {"value": 0.75}
